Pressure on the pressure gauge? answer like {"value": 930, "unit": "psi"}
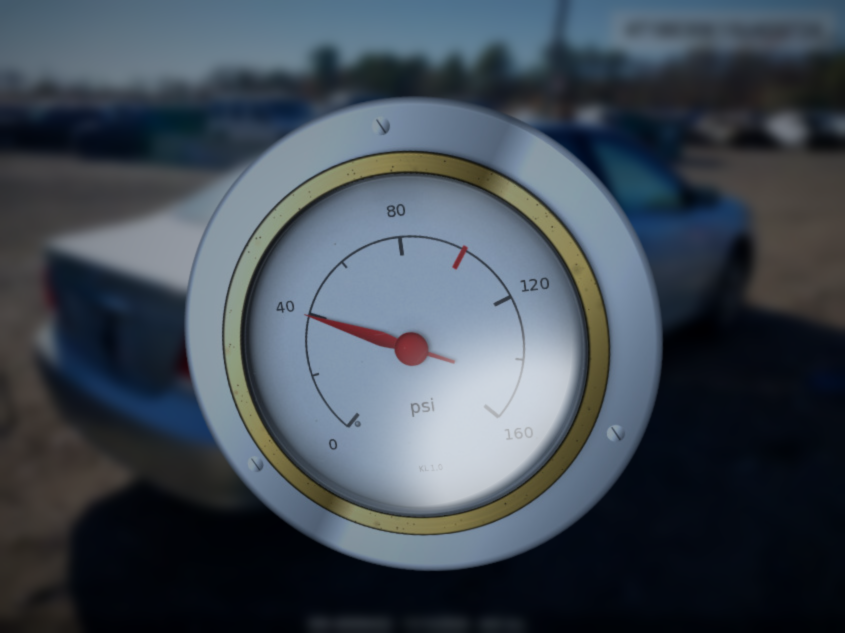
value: {"value": 40, "unit": "psi"}
